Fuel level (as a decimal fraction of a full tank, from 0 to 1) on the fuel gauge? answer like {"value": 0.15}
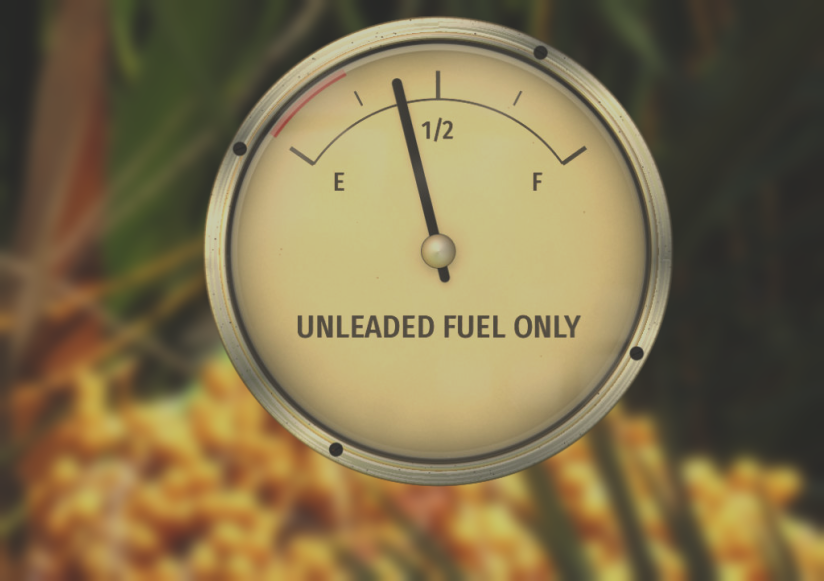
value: {"value": 0.375}
